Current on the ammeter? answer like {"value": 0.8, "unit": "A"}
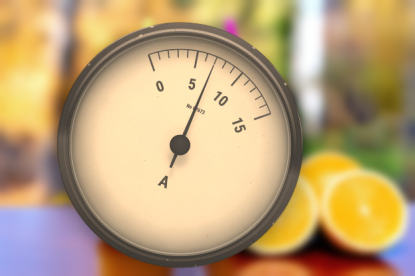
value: {"value": 7, "unit": "A"}
